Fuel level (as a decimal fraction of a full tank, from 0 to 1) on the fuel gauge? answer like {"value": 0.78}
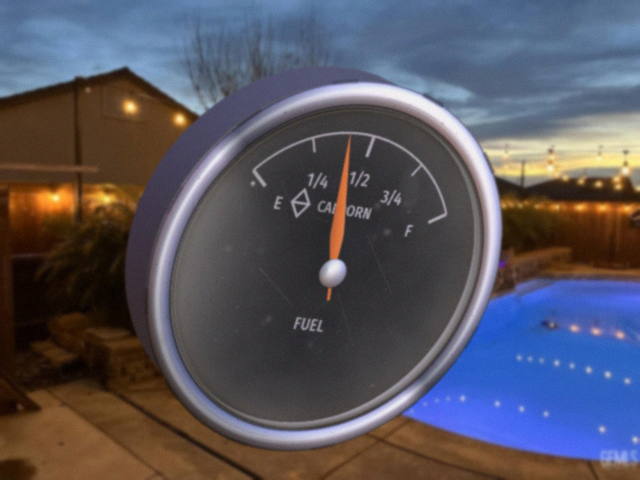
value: {"value": 0.375}
